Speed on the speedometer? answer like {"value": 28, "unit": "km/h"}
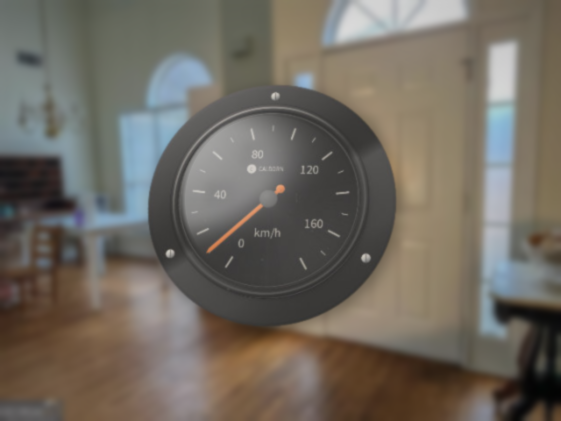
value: {"value": 10, "unit": "km/h"}
